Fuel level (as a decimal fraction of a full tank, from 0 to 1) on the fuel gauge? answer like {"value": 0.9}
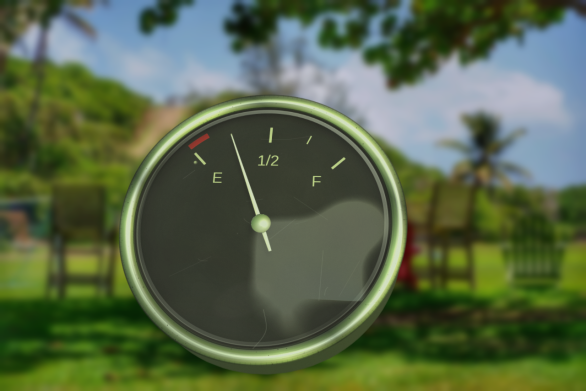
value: {"value": 0.25}
